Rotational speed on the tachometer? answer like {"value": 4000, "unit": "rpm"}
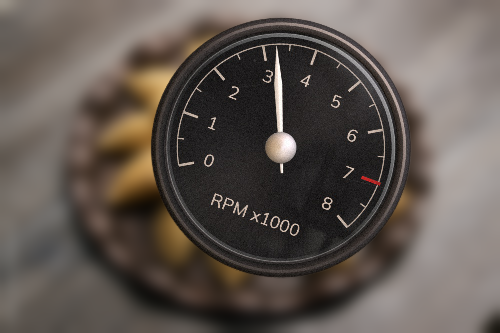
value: {"value": 3250, "unit": "rpm"}
